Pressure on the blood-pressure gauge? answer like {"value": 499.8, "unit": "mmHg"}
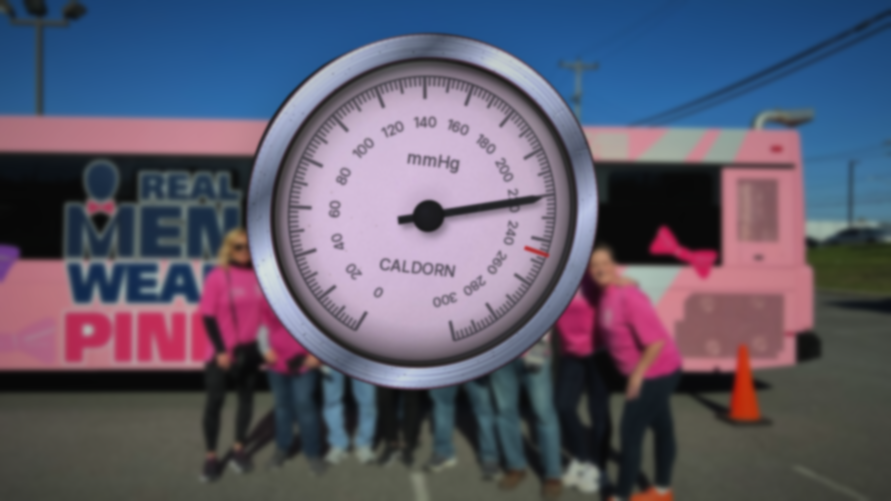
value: {"value": 220, "unit": "mmHg"}
